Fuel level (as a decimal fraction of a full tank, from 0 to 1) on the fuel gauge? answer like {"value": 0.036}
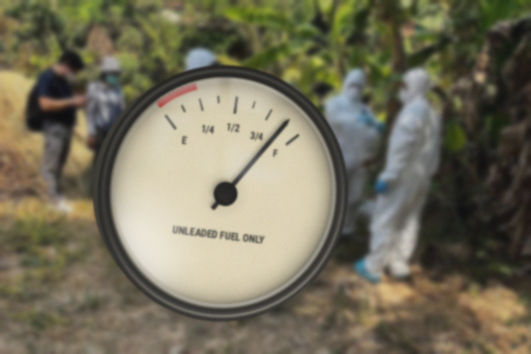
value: {"value": 0.875}
